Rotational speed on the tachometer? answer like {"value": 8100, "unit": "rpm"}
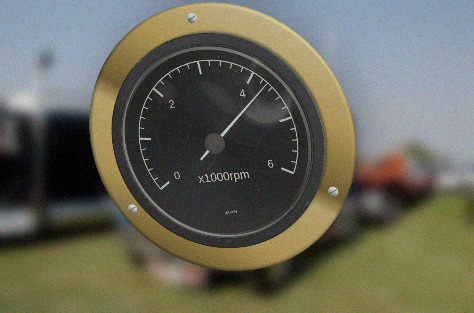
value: {"value": 4300, "unit": "rpm"}
